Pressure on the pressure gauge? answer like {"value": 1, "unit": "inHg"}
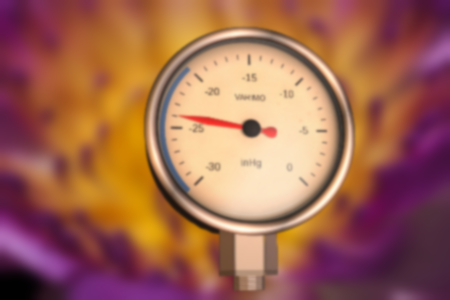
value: {"value": -24, "unit": "inHg"}
